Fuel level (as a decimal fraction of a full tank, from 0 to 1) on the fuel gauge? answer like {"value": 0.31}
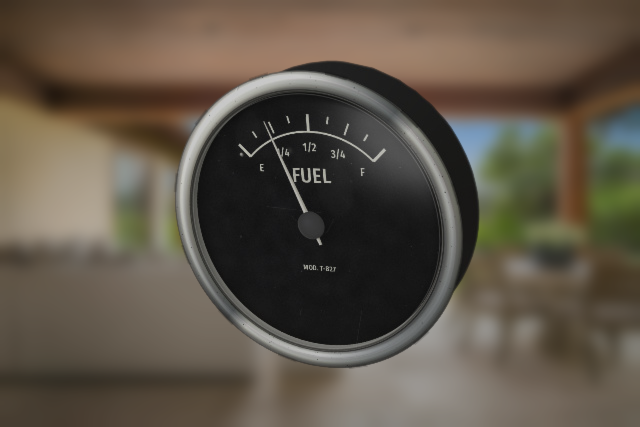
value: {"value": 0.25}
